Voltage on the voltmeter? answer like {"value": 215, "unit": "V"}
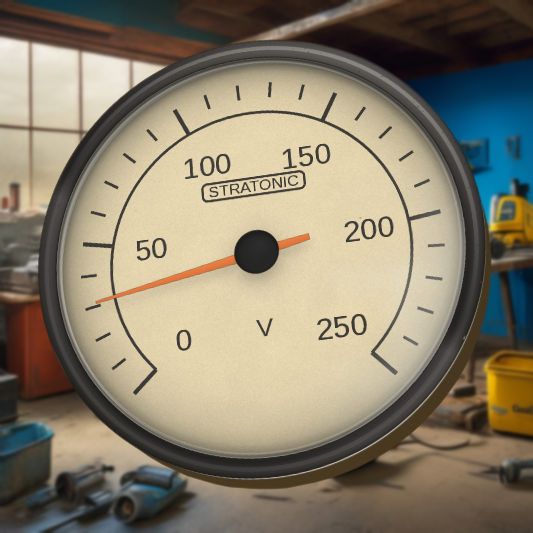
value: {"value": 30, "unit": "V"}
